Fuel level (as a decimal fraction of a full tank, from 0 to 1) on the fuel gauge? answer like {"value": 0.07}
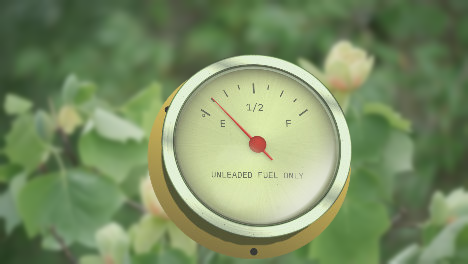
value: {"value": 0.125}
